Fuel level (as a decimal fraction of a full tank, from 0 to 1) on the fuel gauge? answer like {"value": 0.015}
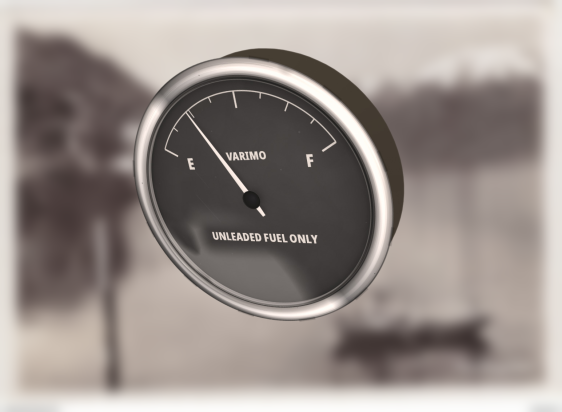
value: {"value": 0.25}
